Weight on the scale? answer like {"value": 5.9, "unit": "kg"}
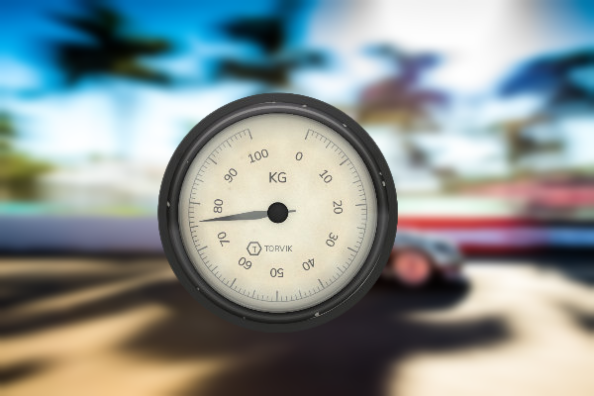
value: {"value": 76, "unit": "kg"}
